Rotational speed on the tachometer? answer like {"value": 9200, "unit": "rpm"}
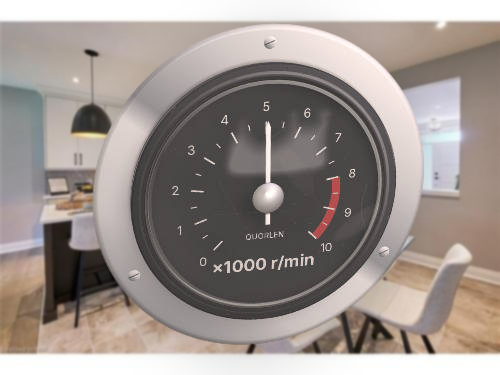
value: {"value": 5000, "unit": "rpm"}
